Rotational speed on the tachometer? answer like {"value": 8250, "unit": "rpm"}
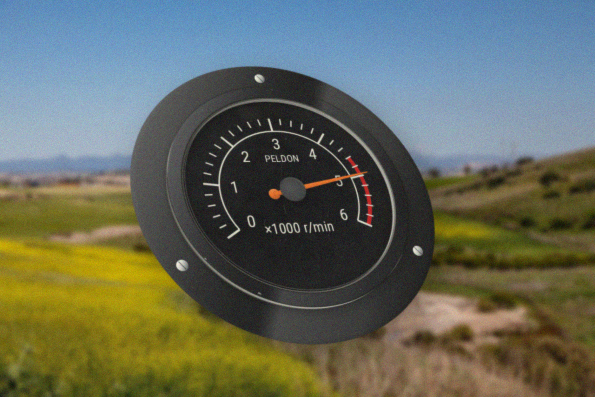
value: {"value": 5000, "unit": "rpm"}
